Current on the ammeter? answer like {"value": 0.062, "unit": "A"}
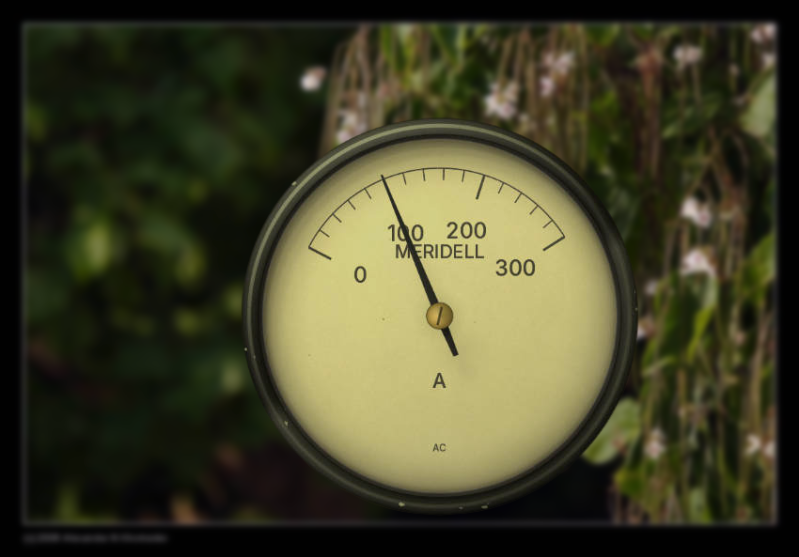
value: {"value": 100, "unit": "A"}
